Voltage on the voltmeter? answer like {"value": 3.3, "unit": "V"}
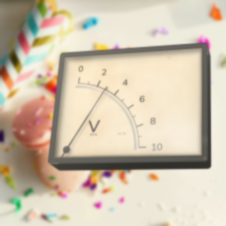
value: {"value": 3, "unit": "V"}
